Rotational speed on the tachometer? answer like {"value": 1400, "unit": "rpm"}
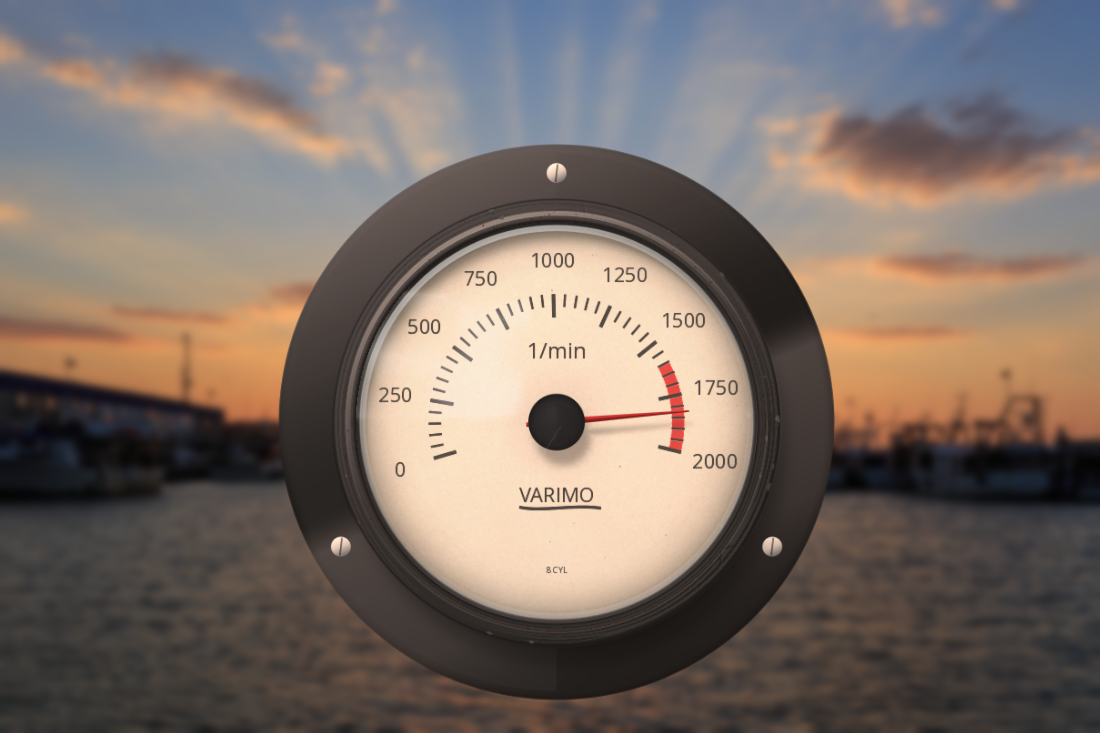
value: {"value": 1825, "unit": "rpm"}
